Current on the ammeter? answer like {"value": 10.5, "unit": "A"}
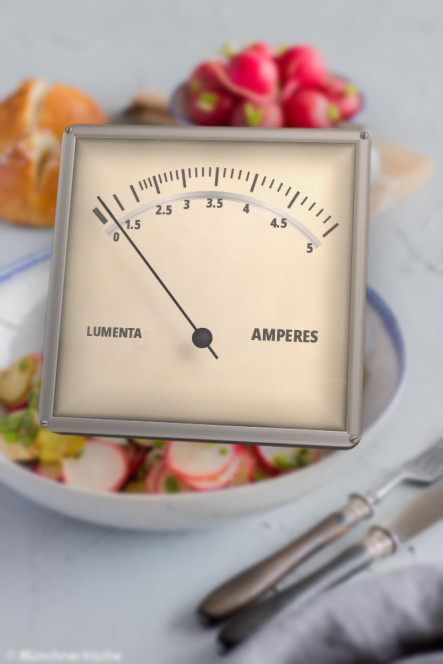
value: {"value": 1, "unit": "A"}
